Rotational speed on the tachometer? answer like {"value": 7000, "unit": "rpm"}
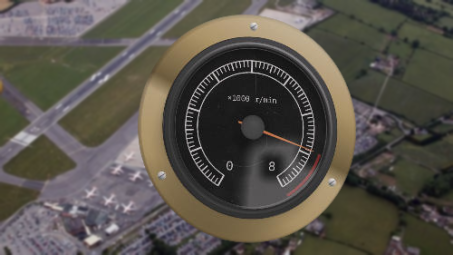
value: {"value": 6900, "unit": "rpm"}
